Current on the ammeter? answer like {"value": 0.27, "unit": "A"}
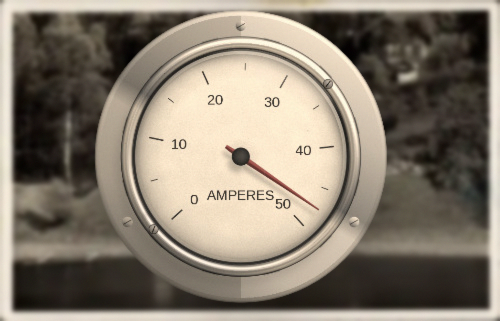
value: {"value": 47.5, "unit": "A"}
